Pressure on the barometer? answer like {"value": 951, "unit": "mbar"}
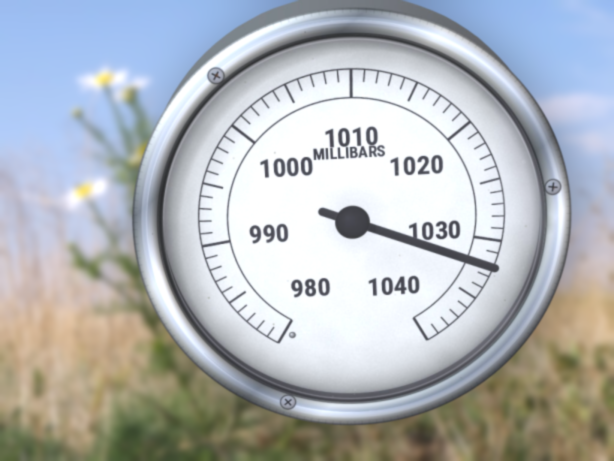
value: {"value": 1032, "unit": "mbar"}
